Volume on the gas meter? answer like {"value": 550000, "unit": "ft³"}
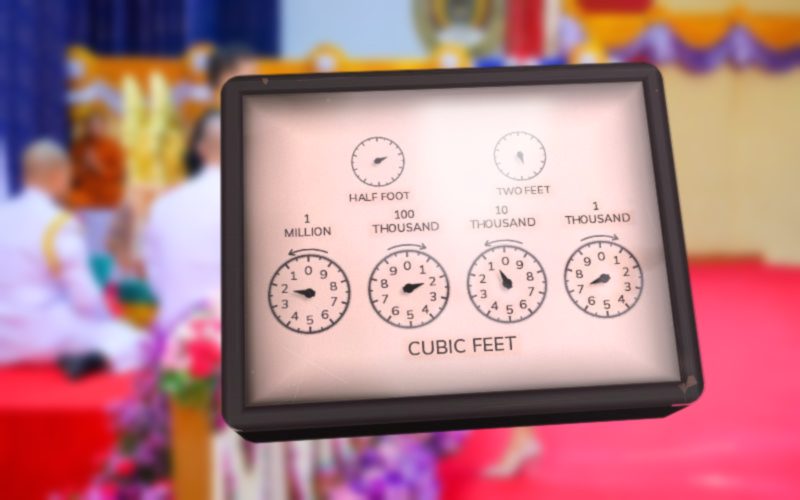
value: {"value": 220700, "unit": "ft³"}
